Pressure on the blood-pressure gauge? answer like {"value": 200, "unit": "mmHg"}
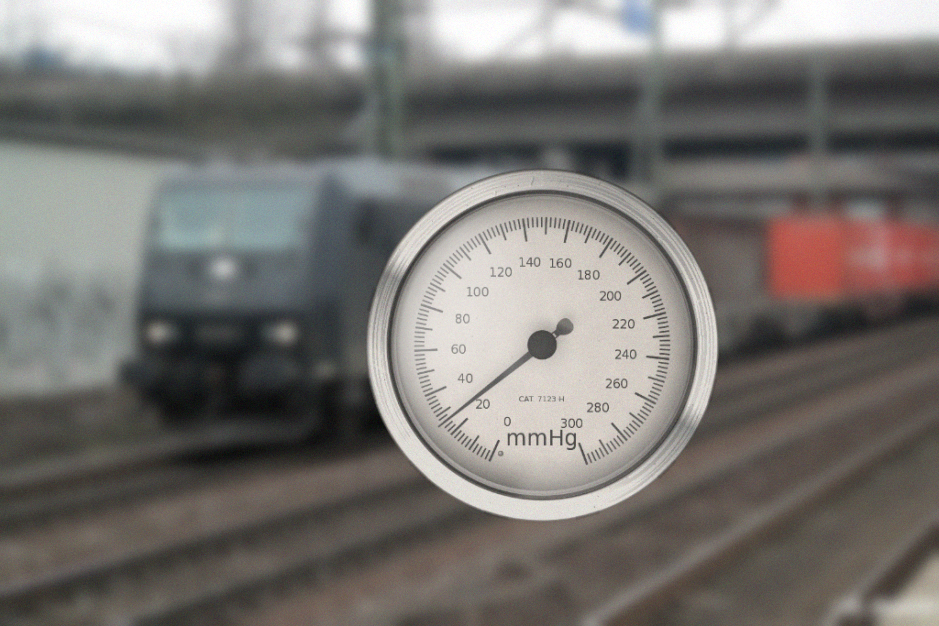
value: {"value": 26, "unit": "mmHg"}
